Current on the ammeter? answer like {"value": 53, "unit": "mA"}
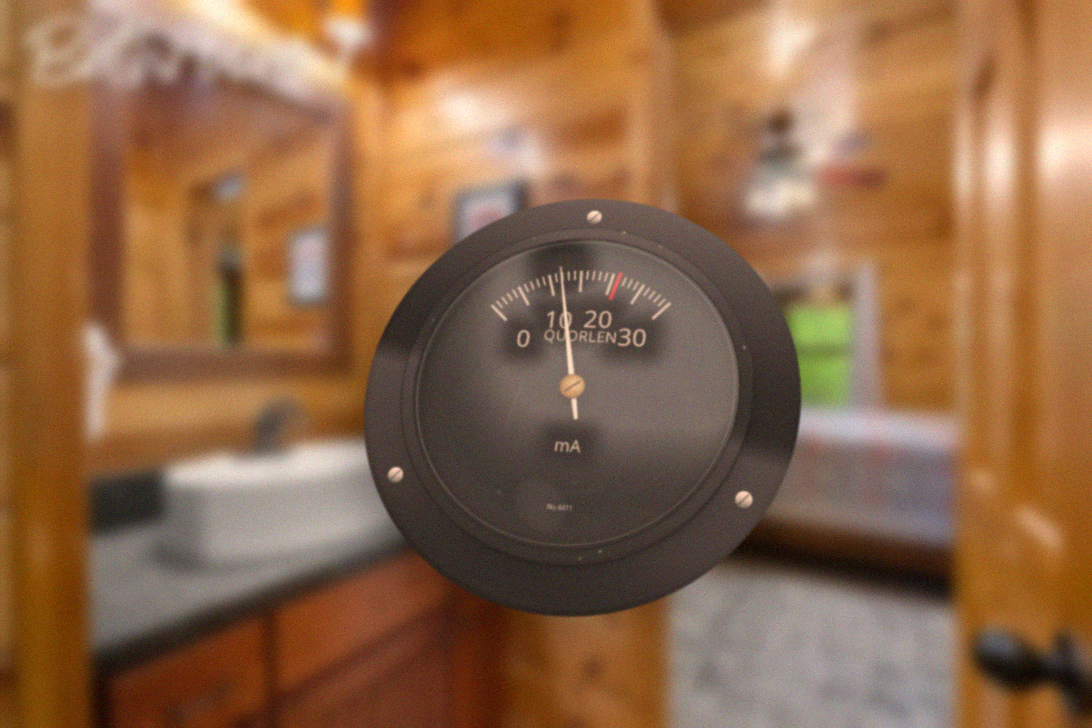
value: {"value": 12, "unit": "mA"}
